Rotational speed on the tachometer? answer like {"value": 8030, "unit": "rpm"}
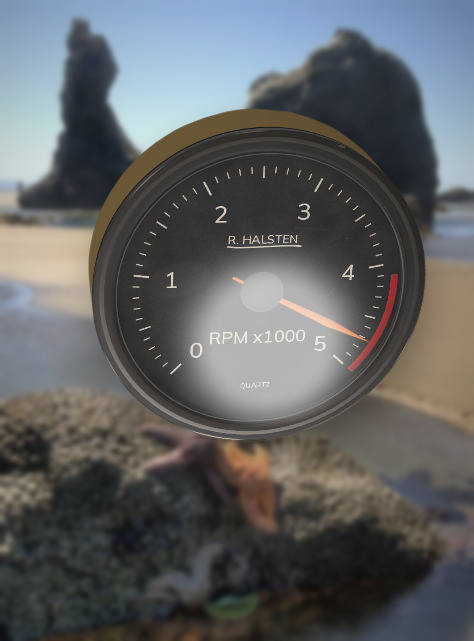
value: {"value": 4700, "unit": "rpm"}
